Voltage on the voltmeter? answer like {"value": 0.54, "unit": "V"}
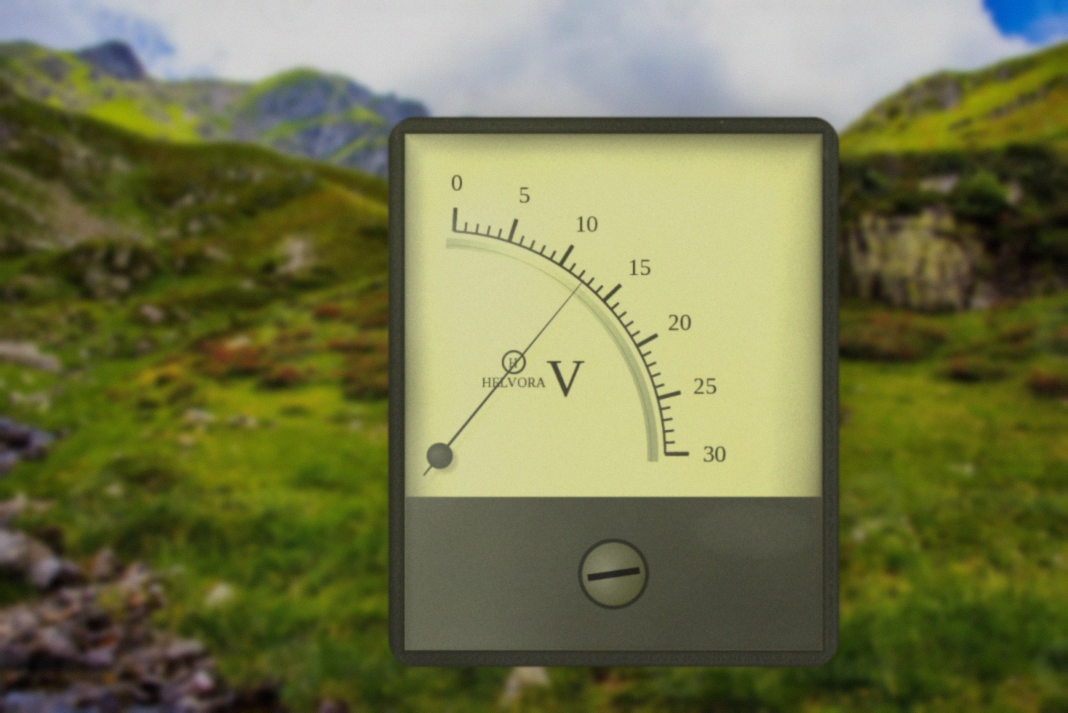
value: {"value": 12.5, "unit": "V"}
